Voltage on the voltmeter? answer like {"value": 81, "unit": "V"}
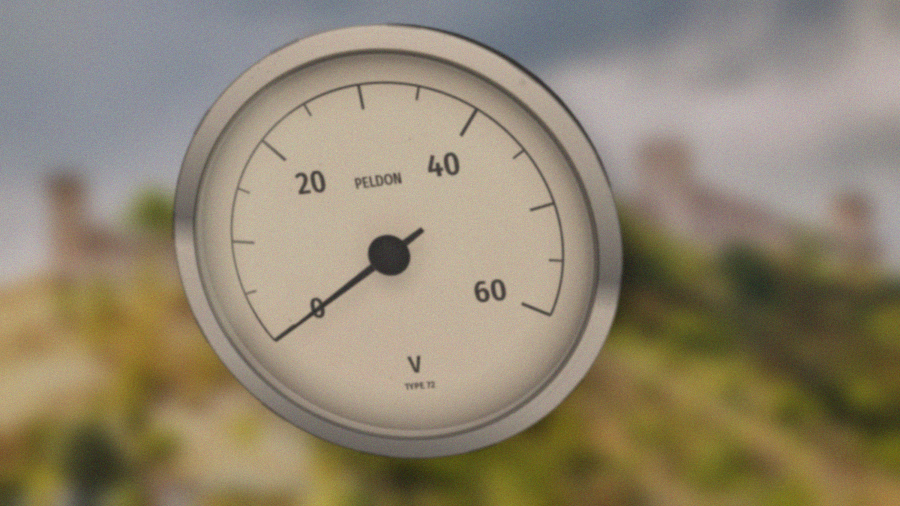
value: {"value": 0, "unit": "V"}
